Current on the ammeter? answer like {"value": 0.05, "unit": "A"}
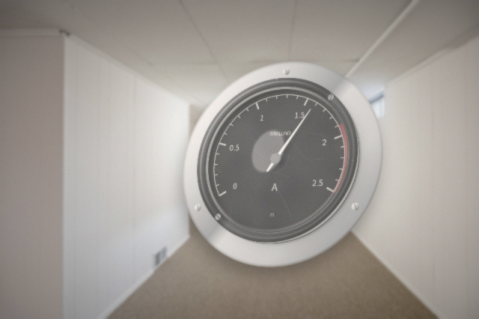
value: {"value": 1.6, "unit": "A"}
